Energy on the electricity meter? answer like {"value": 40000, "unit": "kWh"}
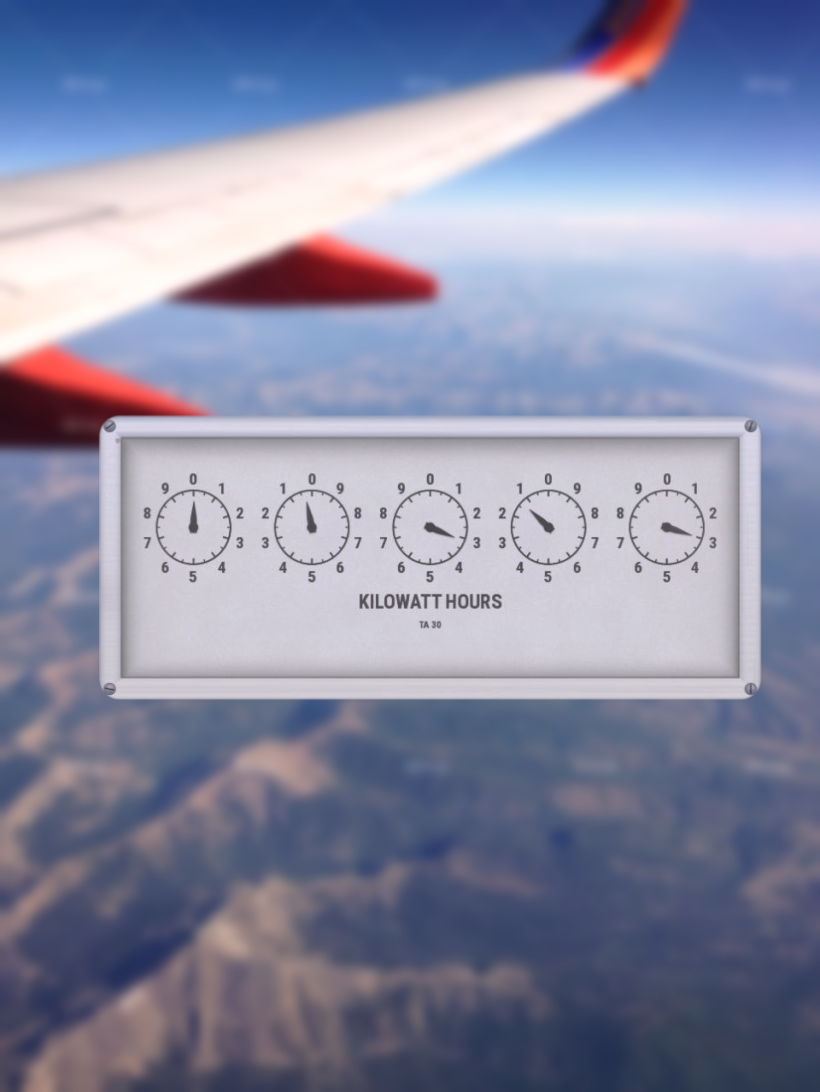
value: {"value": 313, "unit": "kWh"}
